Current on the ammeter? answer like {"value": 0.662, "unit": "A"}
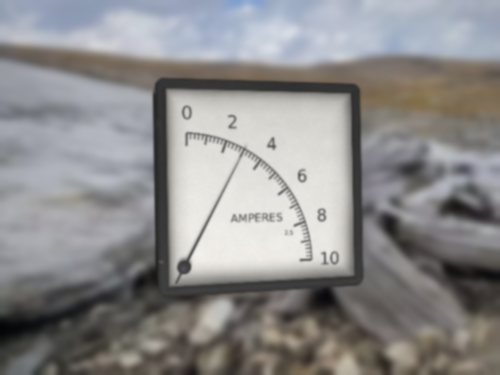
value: {"value": 3, "unit": "A"}
